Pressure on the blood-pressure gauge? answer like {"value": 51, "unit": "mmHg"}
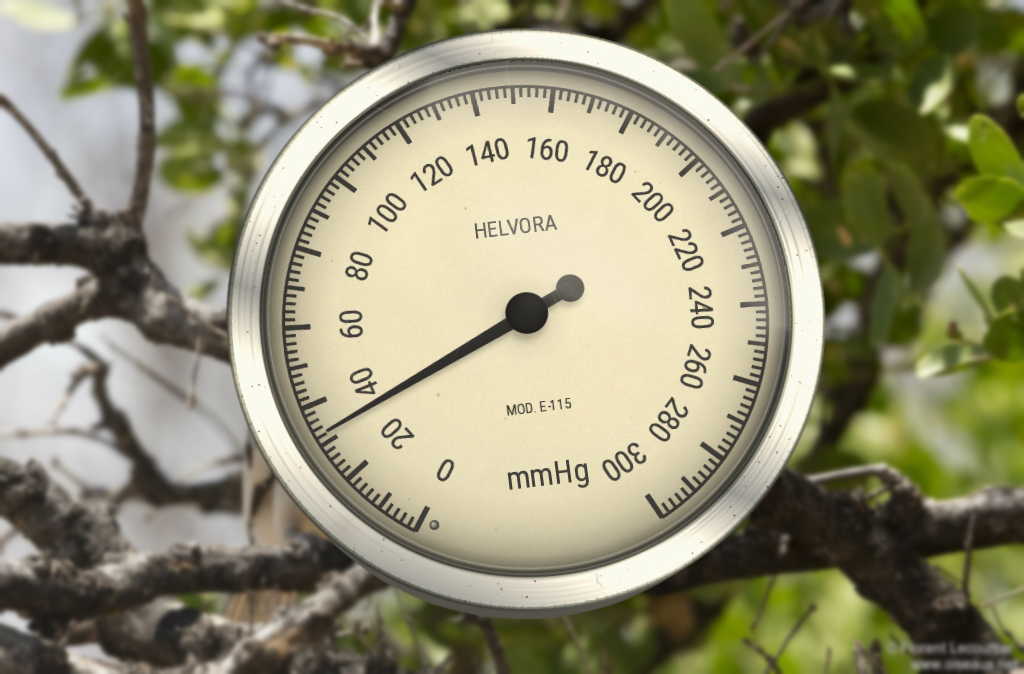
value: {"value": 32, "unit": "mmHg"}
